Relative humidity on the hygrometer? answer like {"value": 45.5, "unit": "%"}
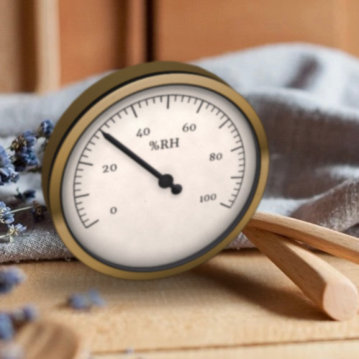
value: {"value": 30, "unit": "%"}
